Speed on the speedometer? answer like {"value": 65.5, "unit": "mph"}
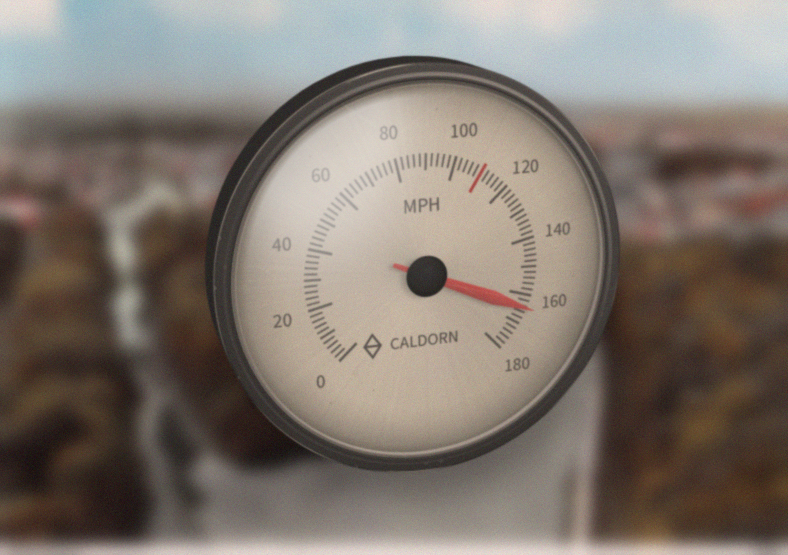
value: {"value": 164, "unit": "mph"}
